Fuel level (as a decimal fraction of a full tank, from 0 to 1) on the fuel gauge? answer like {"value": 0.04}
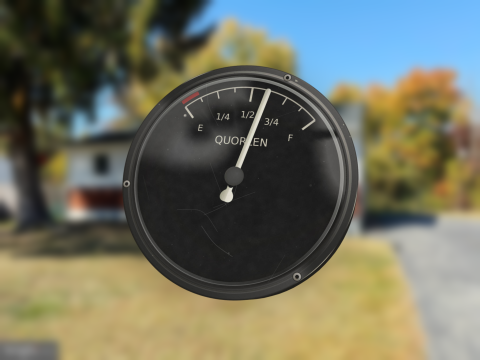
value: {"value": 0.625}
